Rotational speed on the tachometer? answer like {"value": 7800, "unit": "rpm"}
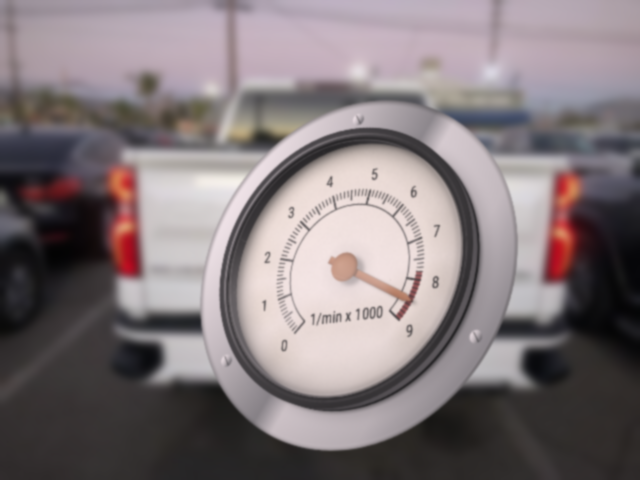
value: {"value": 8500, "unit": "rpm"}
